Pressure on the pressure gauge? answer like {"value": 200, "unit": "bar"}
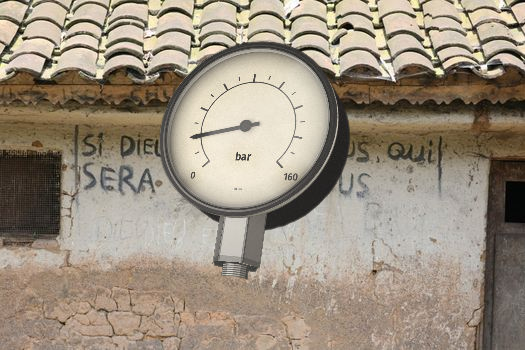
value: {"value": 20, "unit": "bar"}
